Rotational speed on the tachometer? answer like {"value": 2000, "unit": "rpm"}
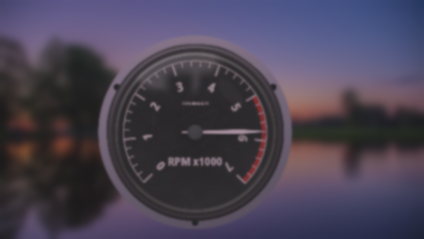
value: {"value": 5800, "unit": "rpm"}
